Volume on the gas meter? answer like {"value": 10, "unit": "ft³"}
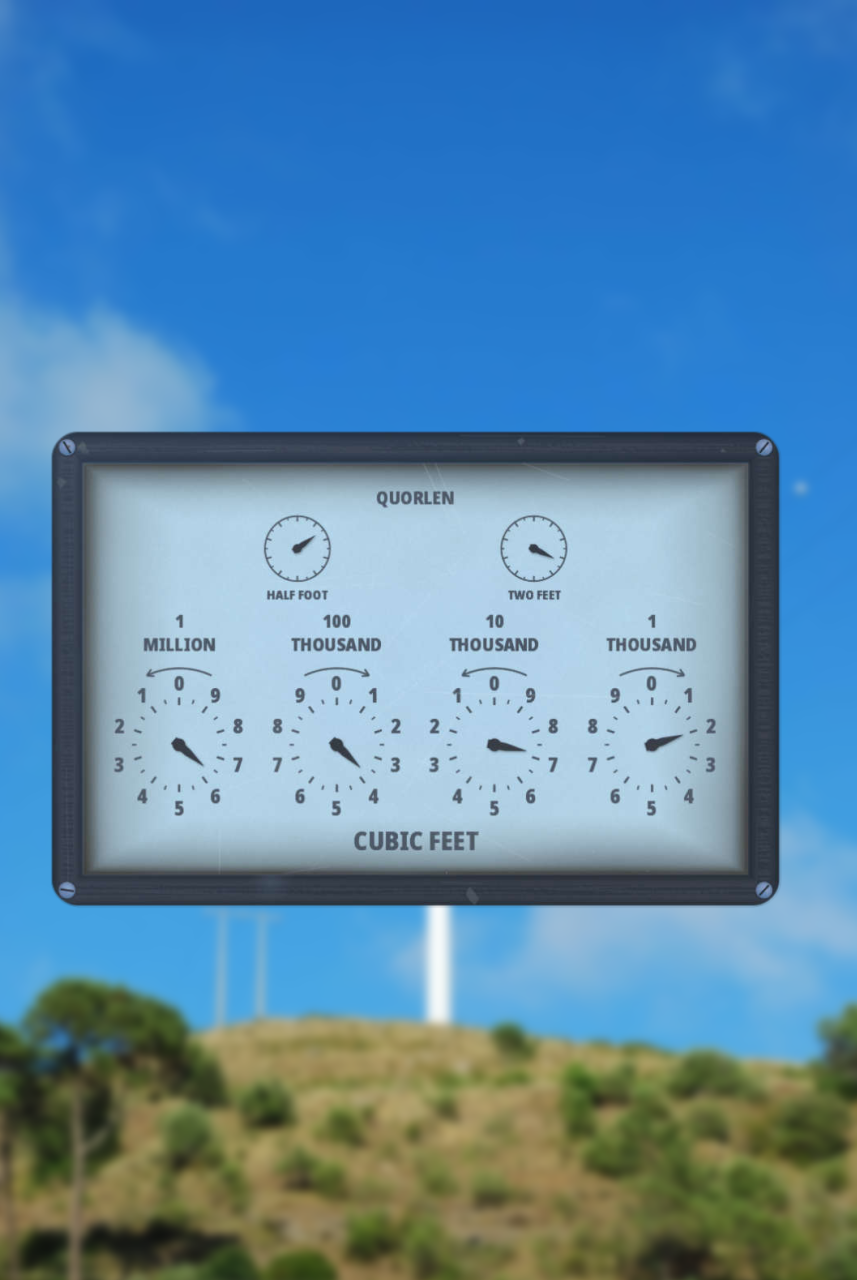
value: {"value": 637200, "unit": "ft³"}
